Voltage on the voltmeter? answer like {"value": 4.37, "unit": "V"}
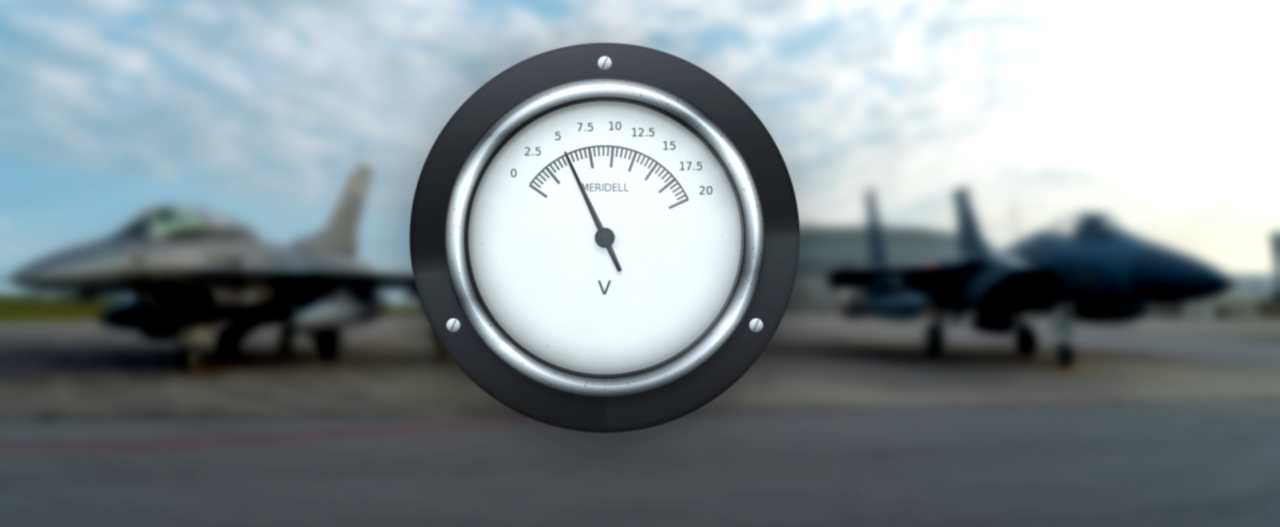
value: {"value": 5, "unit": "V"}
